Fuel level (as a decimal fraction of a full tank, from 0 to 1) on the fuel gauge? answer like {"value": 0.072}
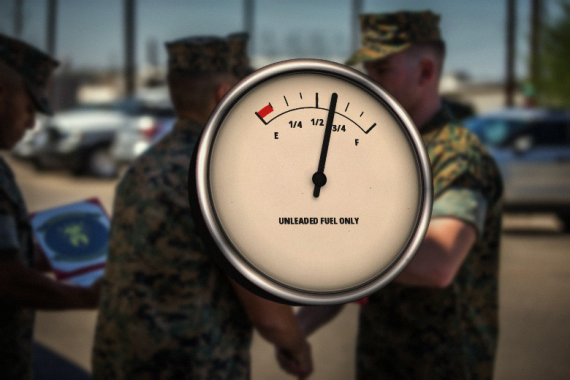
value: {"value": 0.625}
